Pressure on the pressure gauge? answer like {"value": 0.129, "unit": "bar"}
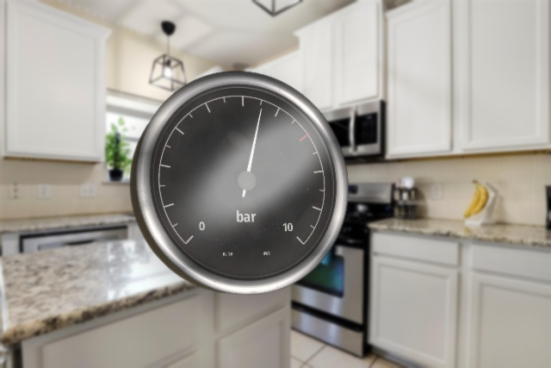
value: {"value": 5.5, "unit": "bar"}
